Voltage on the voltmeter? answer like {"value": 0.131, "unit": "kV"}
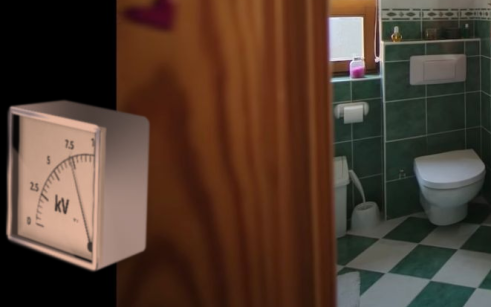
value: {"value": 7.5, "unit": "kV"}
